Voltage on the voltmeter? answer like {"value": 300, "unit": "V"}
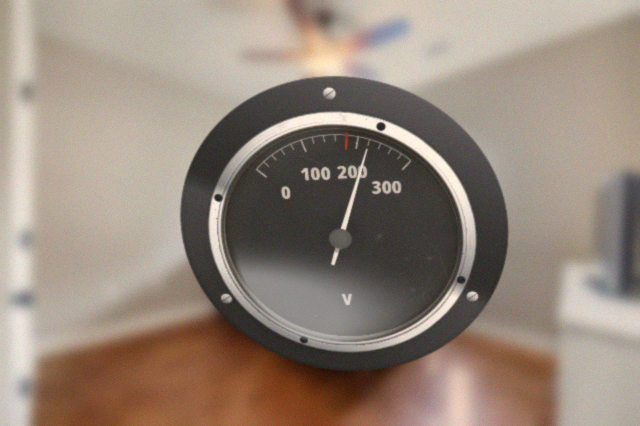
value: {"value": 220, "unit": "V"}
